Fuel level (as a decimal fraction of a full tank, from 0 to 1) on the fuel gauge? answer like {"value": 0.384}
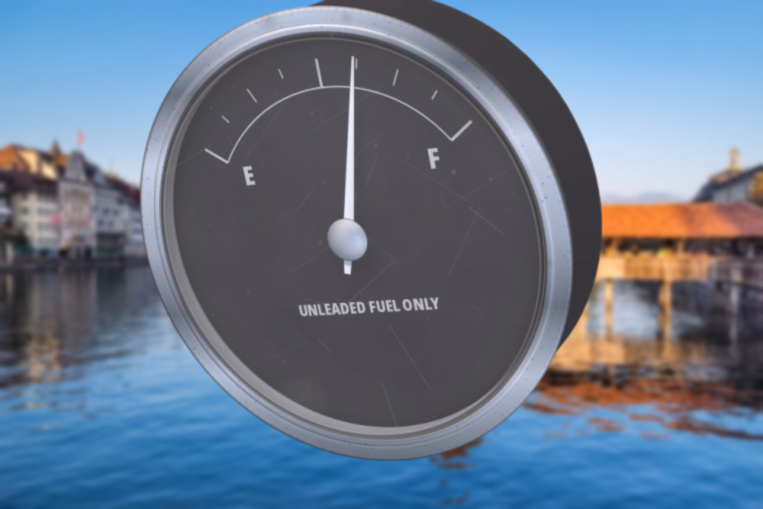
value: {"value": 0.625}
